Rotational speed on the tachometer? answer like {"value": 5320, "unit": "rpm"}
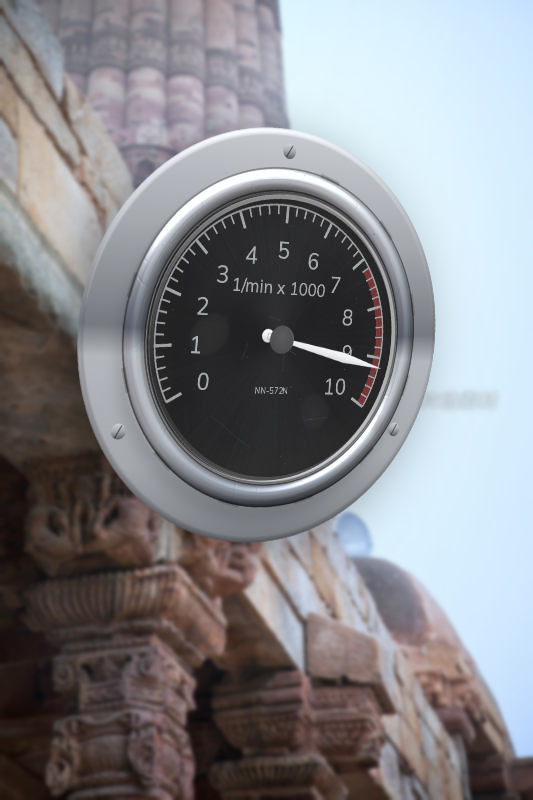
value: {"value": 9200, "unit": "rpm"}
